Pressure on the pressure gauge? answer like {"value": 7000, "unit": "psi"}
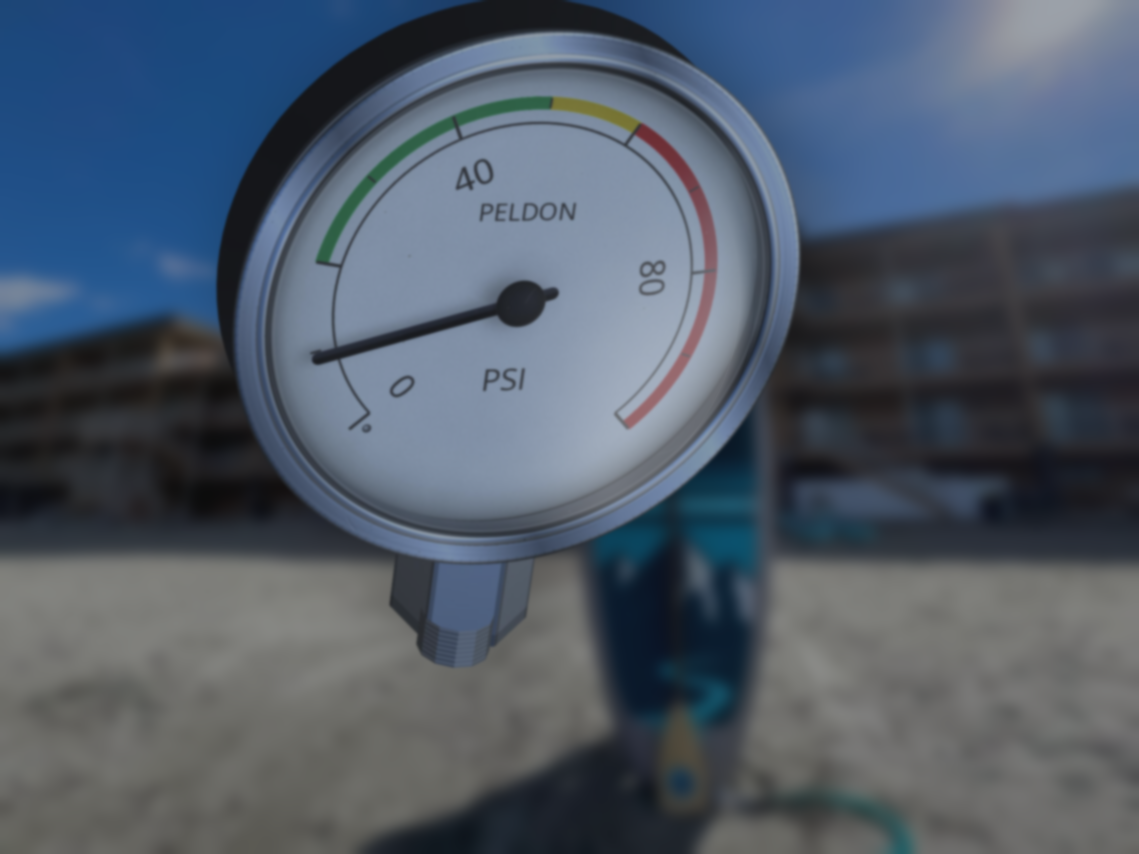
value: {"value": 10, "unit": "psi"}
